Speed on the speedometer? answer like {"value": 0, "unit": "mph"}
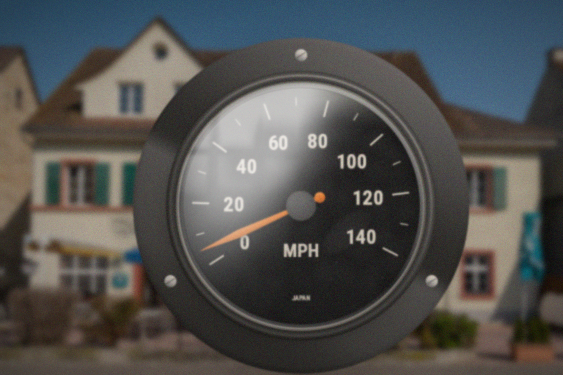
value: {"value": 5, "unit": "mph"}
